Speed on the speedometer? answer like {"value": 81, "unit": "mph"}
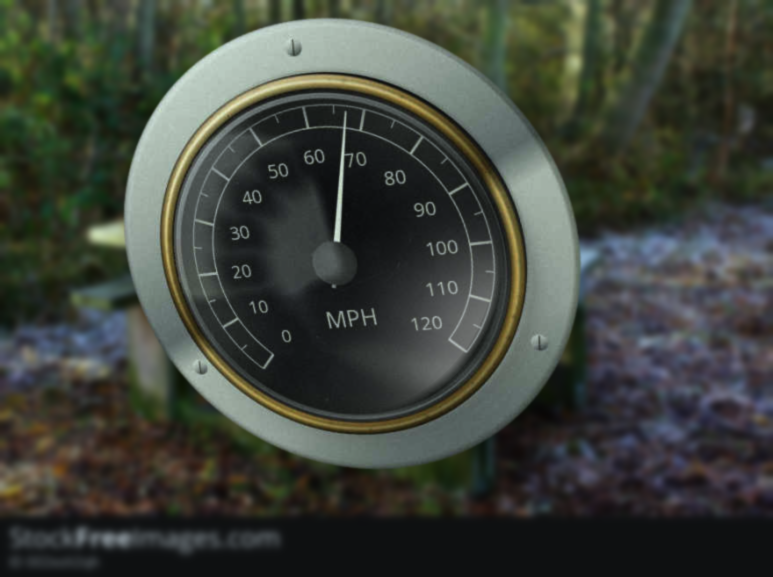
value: {"value": 67.5, "unit": "mph"}
